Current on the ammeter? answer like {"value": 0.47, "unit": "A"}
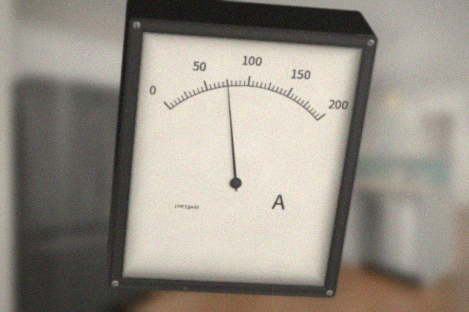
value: {"value": 75, "unit": "A"}
